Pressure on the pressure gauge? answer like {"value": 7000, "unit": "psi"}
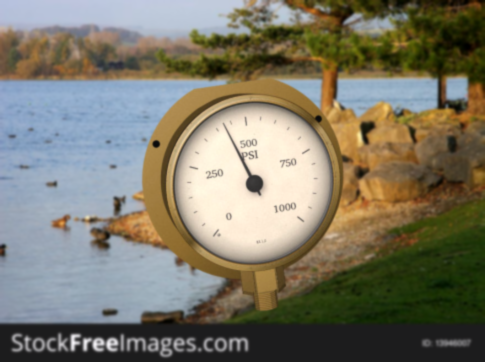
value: {"value": 425, "unit": "psi"}
